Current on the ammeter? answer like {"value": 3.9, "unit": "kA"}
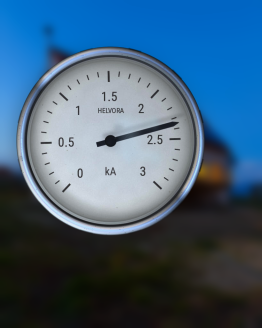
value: {"value": 2.35, "unit": "kA"}
